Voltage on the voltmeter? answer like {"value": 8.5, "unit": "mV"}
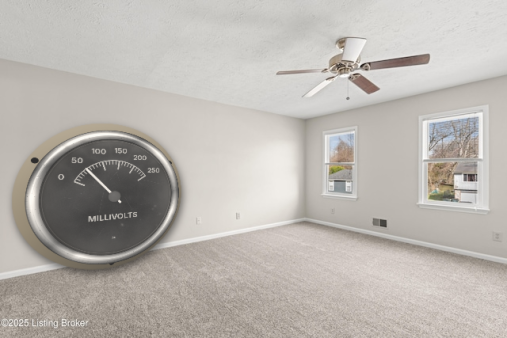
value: {"value": 50, "unit": "mV"}
